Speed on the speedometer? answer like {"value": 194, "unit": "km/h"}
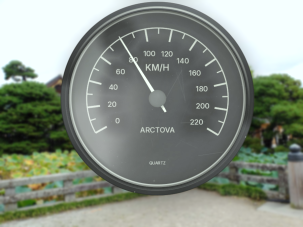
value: {"value": 80, "unit": "km/h"}
